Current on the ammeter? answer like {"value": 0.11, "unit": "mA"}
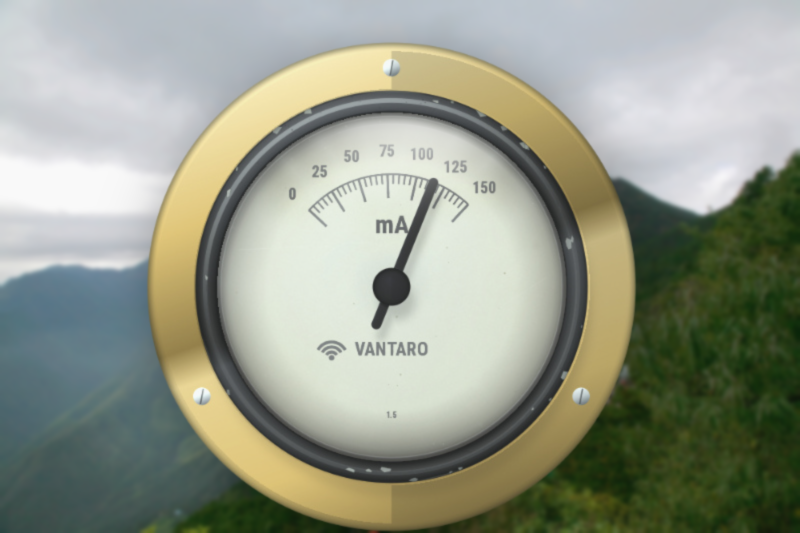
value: {"value": 115, "unit": "mA"}
